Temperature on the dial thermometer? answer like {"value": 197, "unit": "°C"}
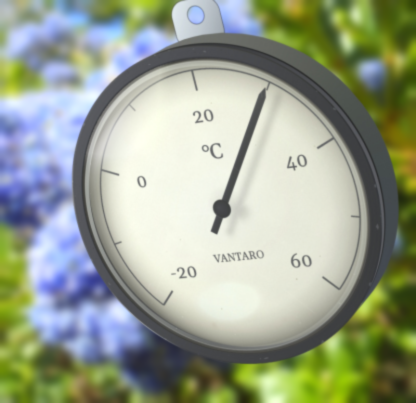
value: {"value": 30, "unit": "°C"}
